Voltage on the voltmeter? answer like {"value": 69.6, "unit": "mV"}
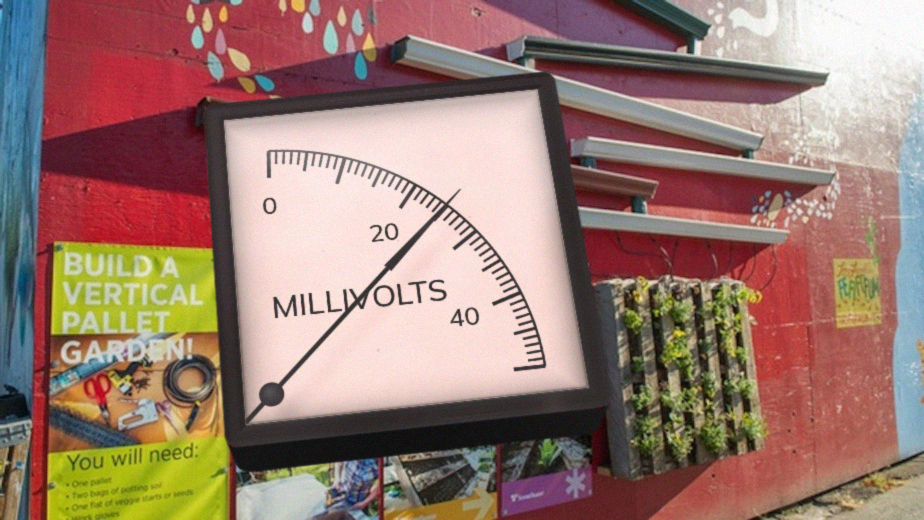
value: {"value": 25, "unit": "mV"}
